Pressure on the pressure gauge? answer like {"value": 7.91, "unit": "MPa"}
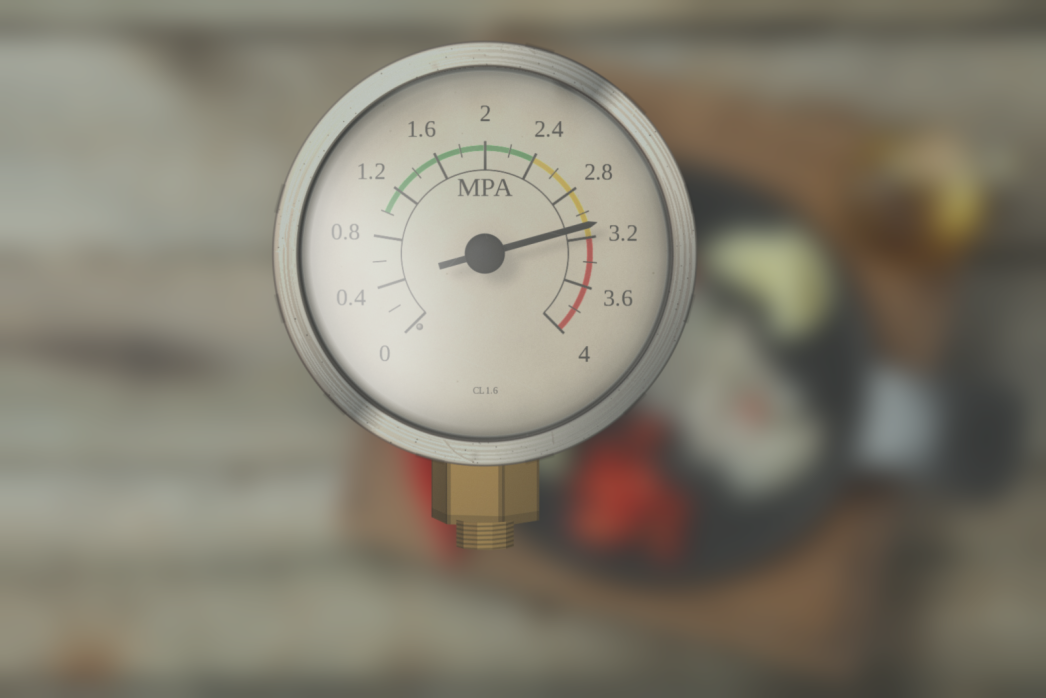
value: {"value": 3.1, "unit": "MPa"}
